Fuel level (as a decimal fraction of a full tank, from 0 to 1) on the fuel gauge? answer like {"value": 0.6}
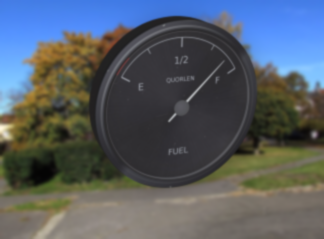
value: {"value": 0.875}
